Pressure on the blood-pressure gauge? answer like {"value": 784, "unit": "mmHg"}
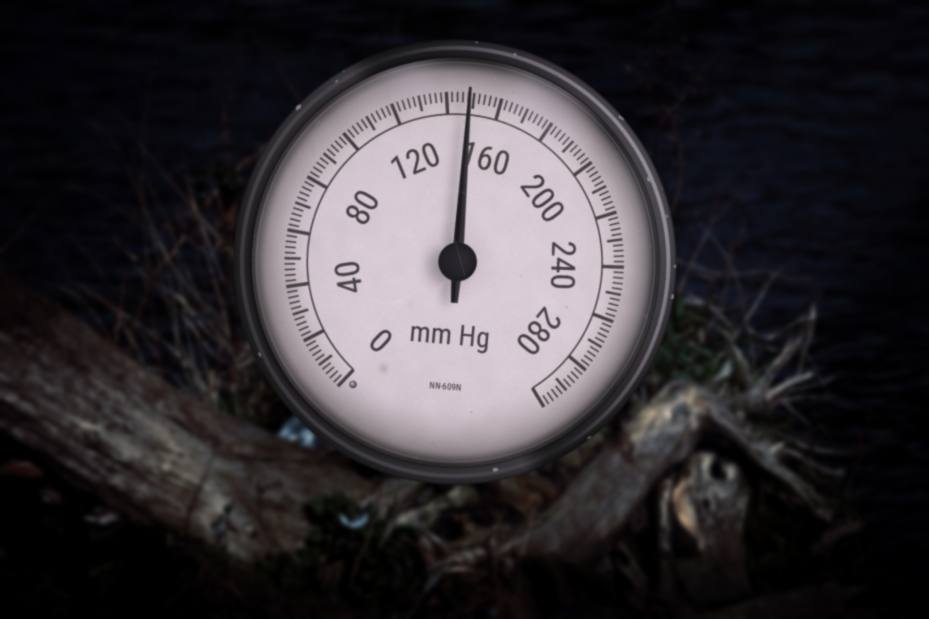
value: {"value": 148, "unit": "mmHg"}
